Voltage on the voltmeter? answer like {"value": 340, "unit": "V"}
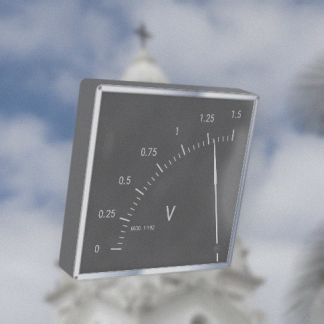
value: {"value": 1.3, "unit": "V"}
